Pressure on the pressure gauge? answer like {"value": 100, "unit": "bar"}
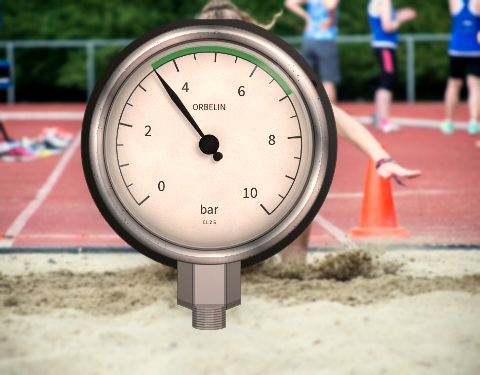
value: {"value": 3.5, "unit": "bar"}
